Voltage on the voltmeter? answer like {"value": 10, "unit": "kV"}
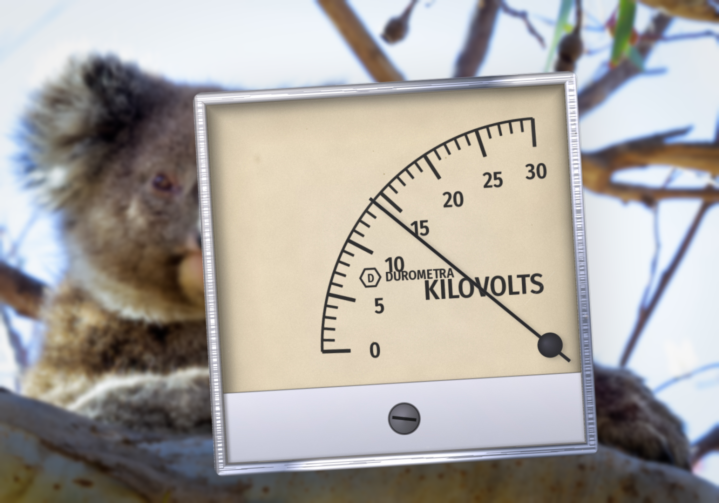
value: {"value": 14, "unit": "kV"}
